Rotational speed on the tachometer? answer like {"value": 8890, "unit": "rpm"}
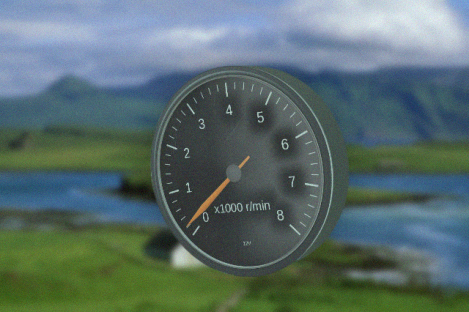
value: {"value": 200, "unit": "rpm"}
